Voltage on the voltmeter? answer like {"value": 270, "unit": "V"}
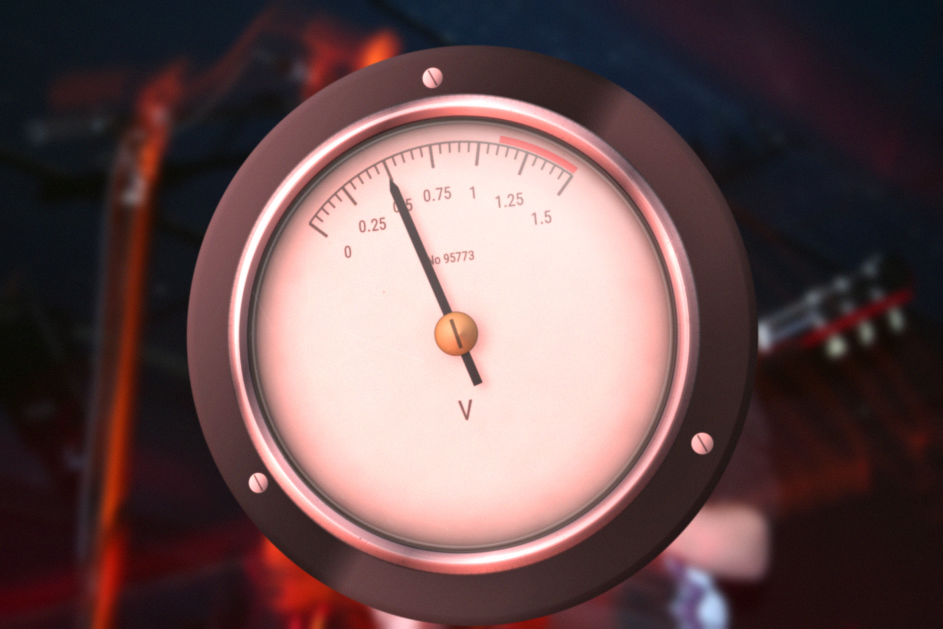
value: {"value": 0.5, "unit": "V"}
